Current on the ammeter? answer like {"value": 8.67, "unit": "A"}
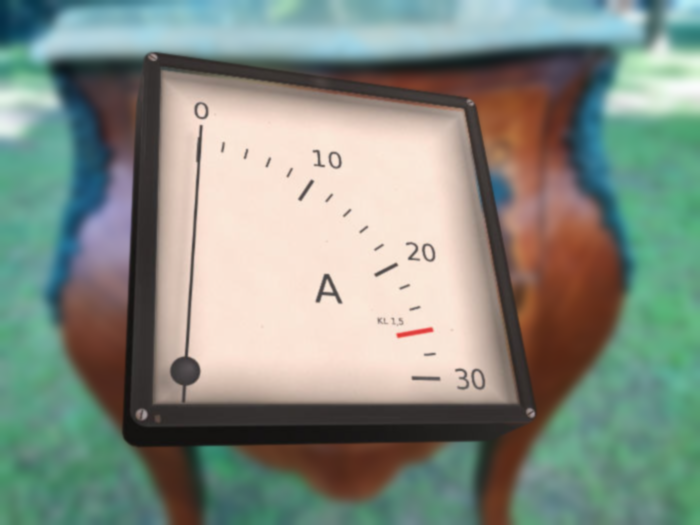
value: {"value": 0, "unit": "A"}
